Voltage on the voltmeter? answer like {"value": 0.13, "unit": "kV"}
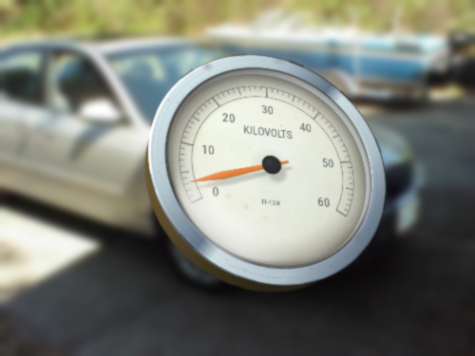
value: {"value": 3, "unit": "kV"}
